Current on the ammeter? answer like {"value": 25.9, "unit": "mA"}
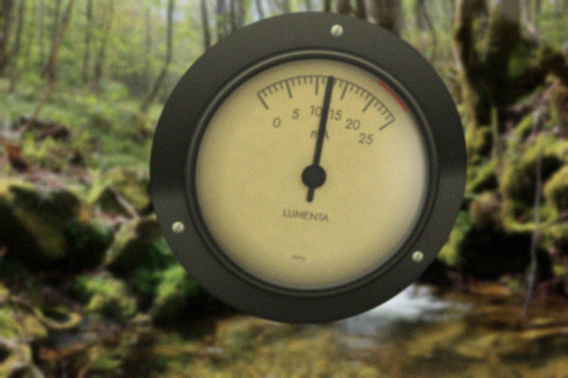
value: {"value": 12, "unit": "mA"}
